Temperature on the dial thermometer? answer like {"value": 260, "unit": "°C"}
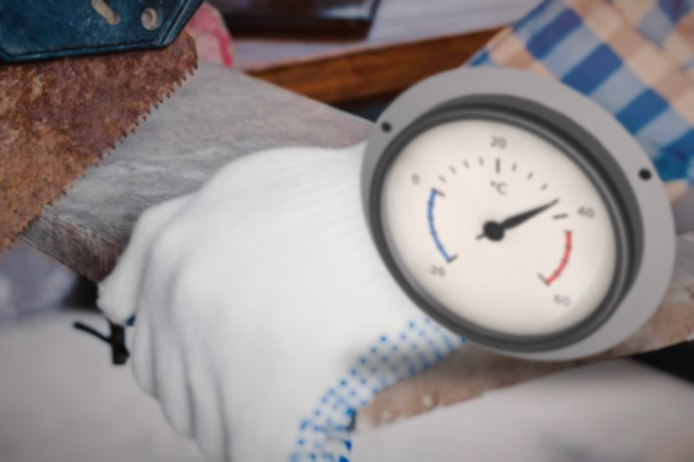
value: {"value": 36, "unit": "°C"}
